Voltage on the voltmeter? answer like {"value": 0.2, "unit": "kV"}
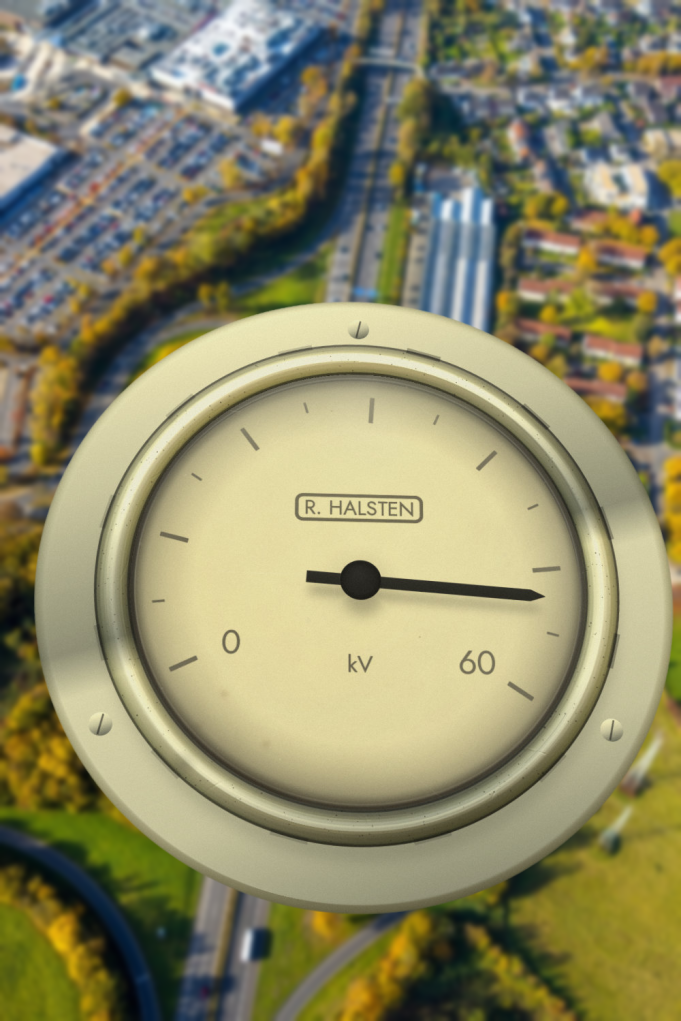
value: {"value": 52.5, "unit": "kV"}
